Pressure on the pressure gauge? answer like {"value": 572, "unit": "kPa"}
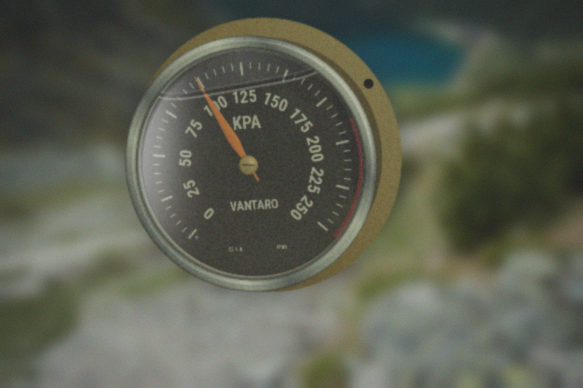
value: {"value": 100, "unit": "kPa"}
